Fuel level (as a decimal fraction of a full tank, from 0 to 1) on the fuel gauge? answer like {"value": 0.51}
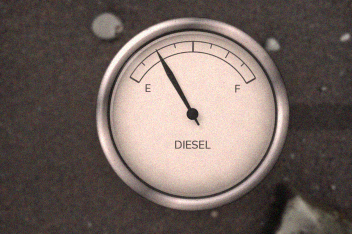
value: {"value": 0.25}
